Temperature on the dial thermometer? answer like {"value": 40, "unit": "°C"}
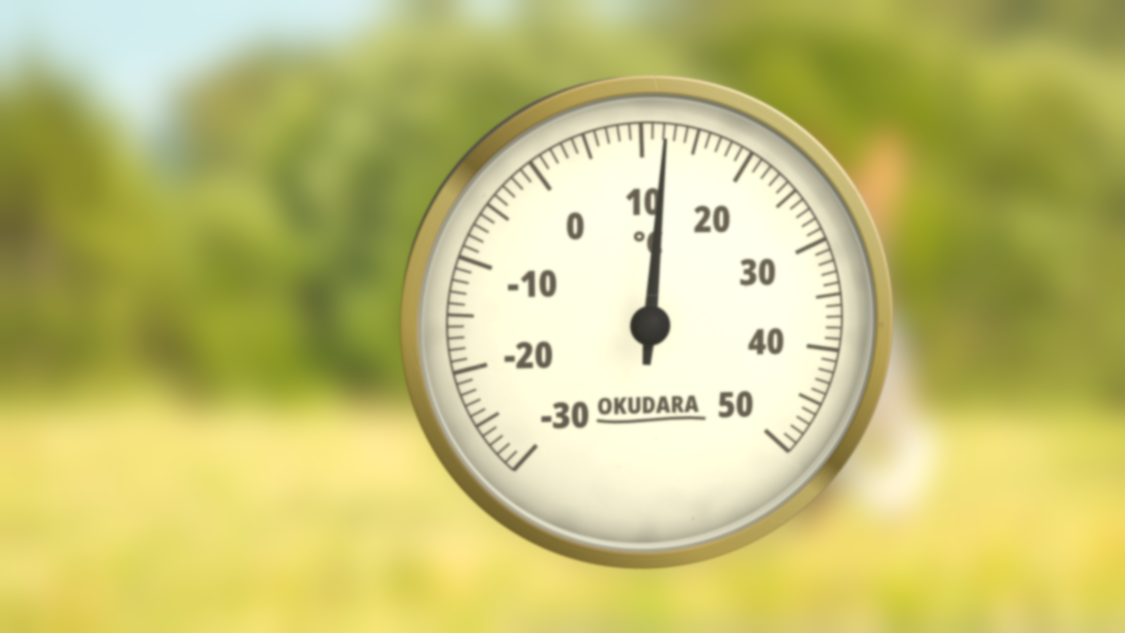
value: {"value": 12, "unit": "°C"}
